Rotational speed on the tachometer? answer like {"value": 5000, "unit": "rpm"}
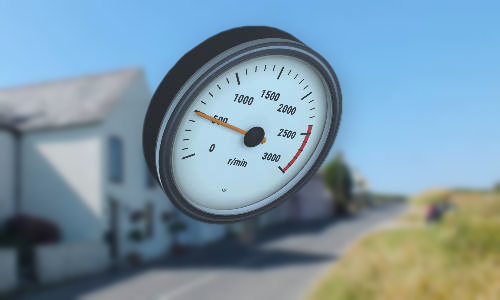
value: {"value": 500, "unit": "rpm"}
